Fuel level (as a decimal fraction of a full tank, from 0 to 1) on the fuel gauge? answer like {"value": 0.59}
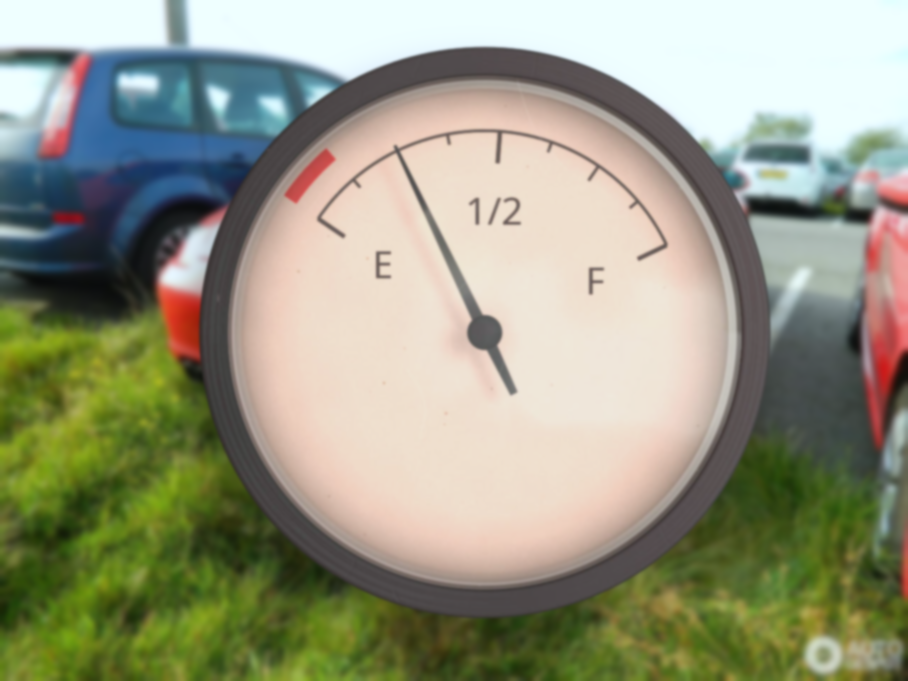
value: {"value": 0.25}
